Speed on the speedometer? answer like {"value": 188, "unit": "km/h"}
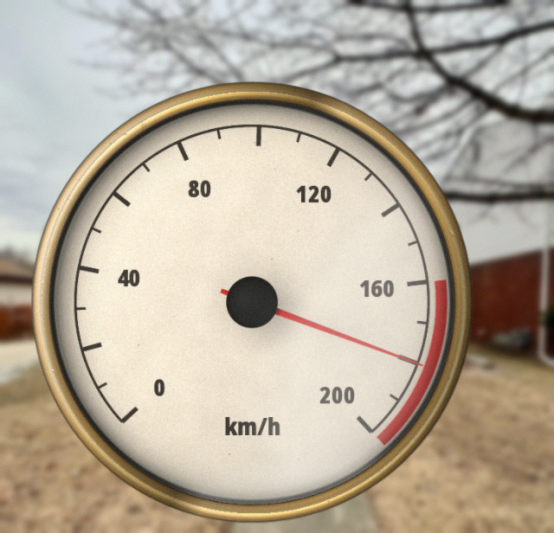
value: {"value": 180, "unit": "km/h"}
